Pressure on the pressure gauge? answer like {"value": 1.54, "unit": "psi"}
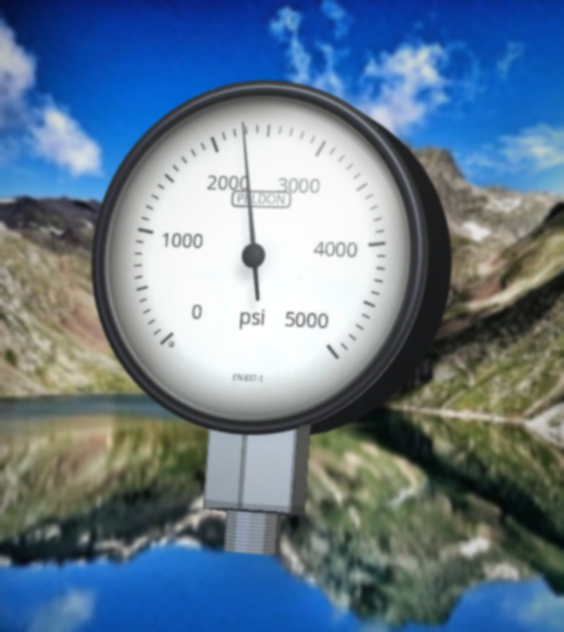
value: {"value": 2300, "unit": "psi"}
